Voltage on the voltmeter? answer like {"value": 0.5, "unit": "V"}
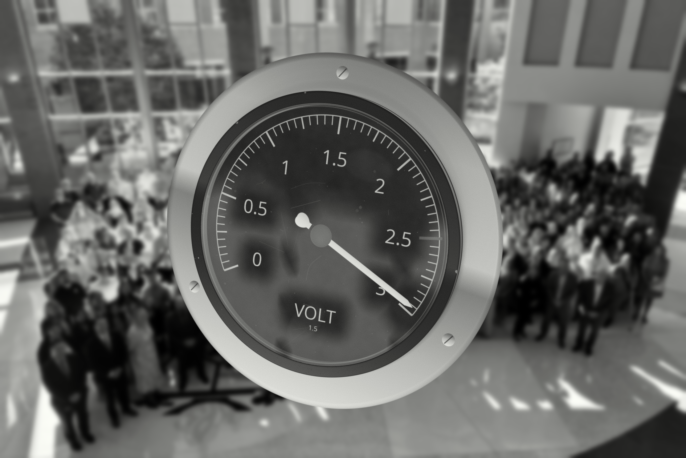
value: {"value": 2.95, "unit": "V"}
